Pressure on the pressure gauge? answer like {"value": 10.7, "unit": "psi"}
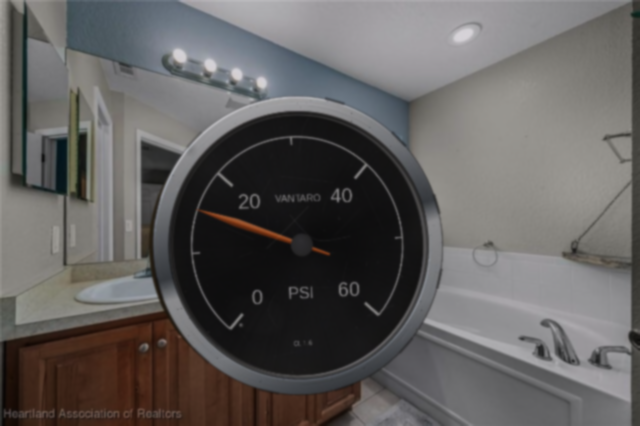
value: {"value": 15, "unit": "psi"}
